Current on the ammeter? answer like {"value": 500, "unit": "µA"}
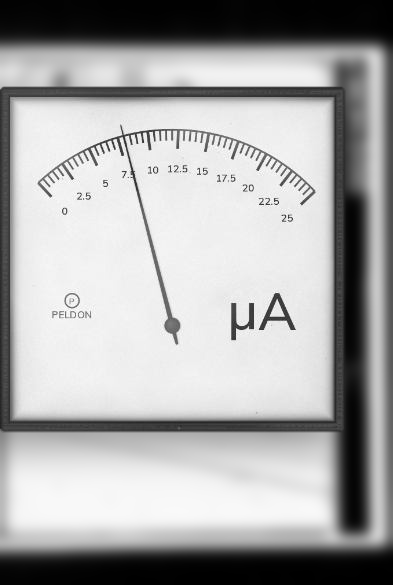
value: {"value": 8, "unit": "µA"}
